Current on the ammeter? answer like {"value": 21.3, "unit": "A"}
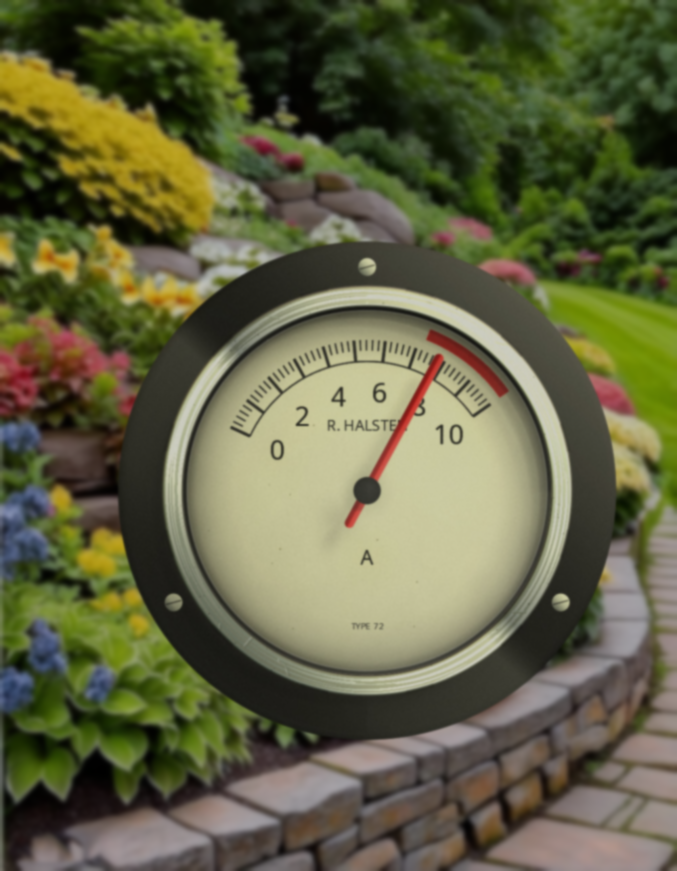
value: {"value": 7.8, "unit": "A"}
